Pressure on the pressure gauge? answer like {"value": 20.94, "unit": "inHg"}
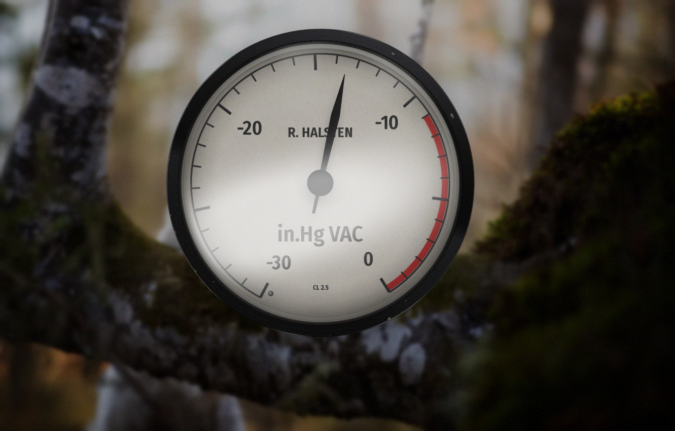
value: {"value": -13.5, "unit": "inHg"}
